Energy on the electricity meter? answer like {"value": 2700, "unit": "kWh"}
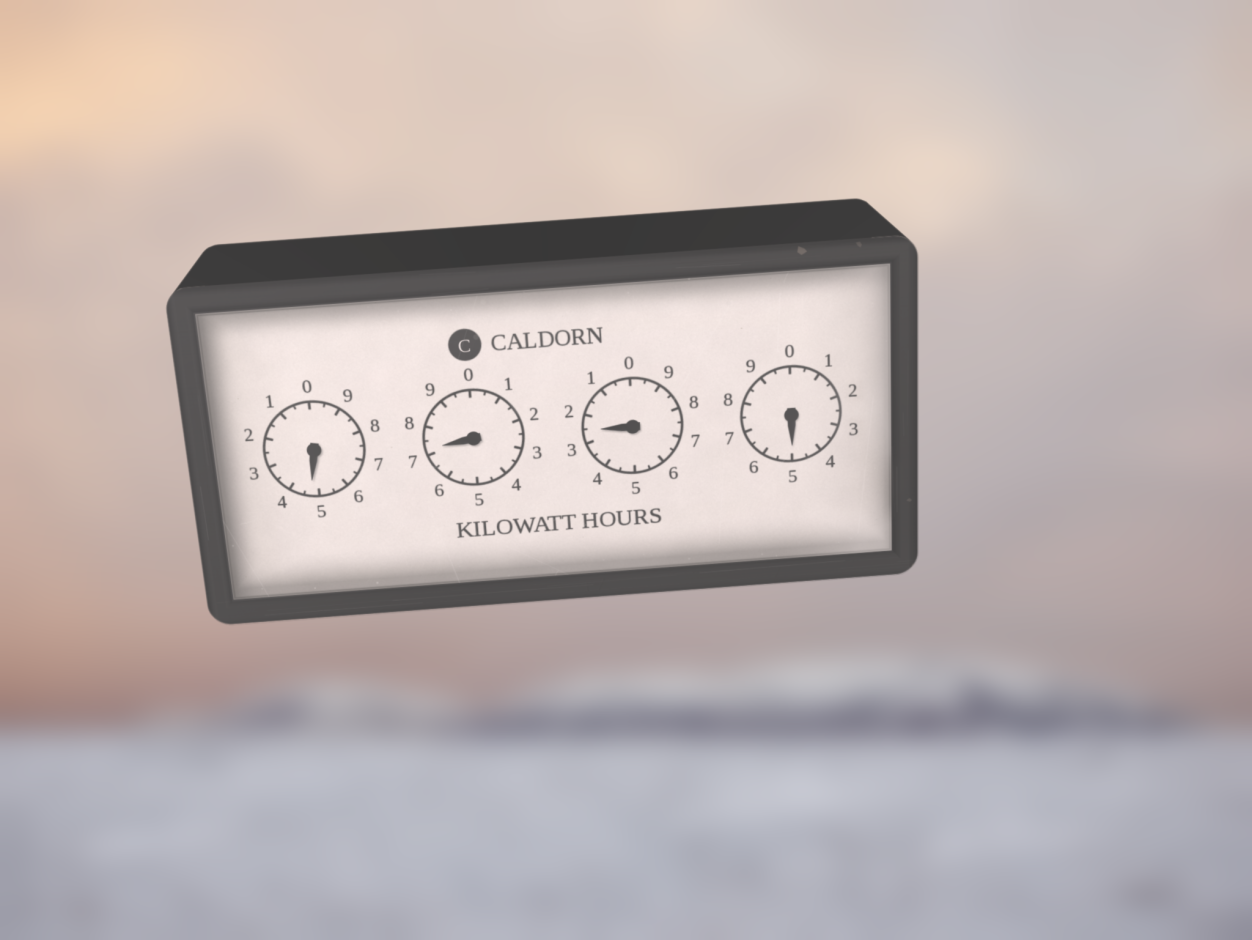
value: {"value": 4725, "unit": "kWh"}
